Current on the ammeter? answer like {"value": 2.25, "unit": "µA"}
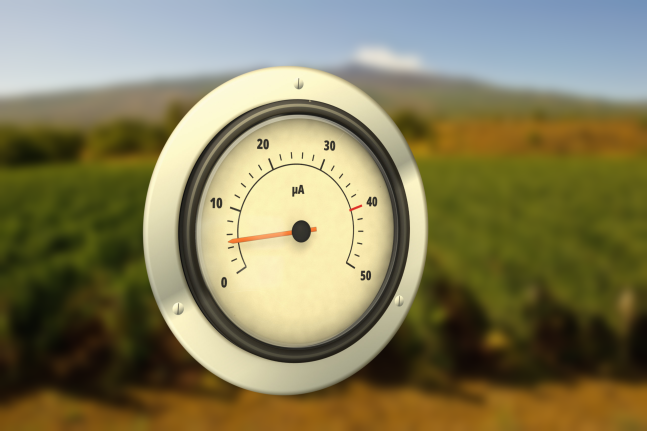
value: {"value": 5, "unit": "µA"}
